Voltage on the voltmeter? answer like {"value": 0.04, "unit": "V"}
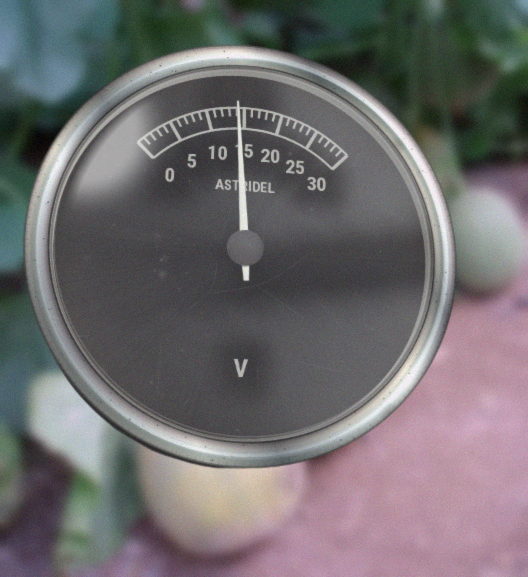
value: {"value": 14, "unit": "V"}
